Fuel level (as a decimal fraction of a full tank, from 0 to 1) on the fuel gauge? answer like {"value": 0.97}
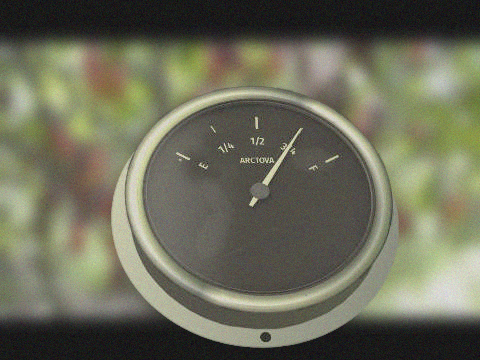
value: {"value": 0.75}
